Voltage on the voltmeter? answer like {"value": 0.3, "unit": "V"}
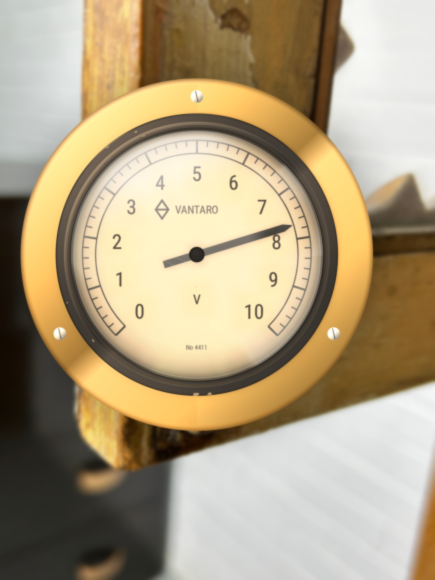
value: {"value": 7.7, "unit": "V"}
